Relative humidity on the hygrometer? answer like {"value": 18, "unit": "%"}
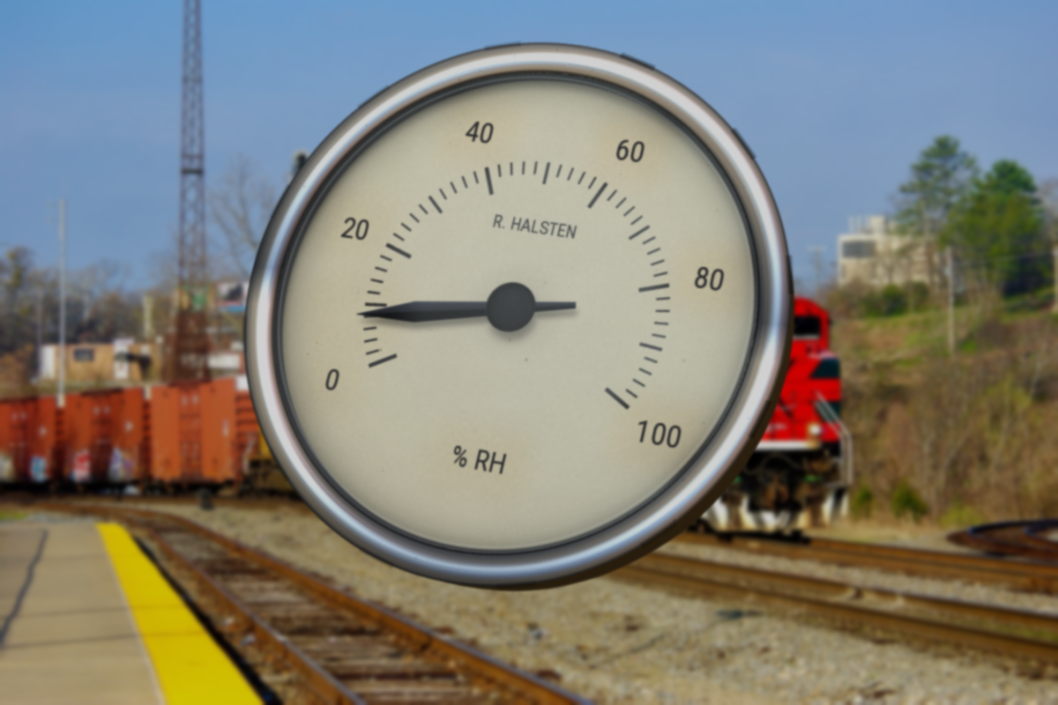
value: {"value": 8, "unit": "%"}
